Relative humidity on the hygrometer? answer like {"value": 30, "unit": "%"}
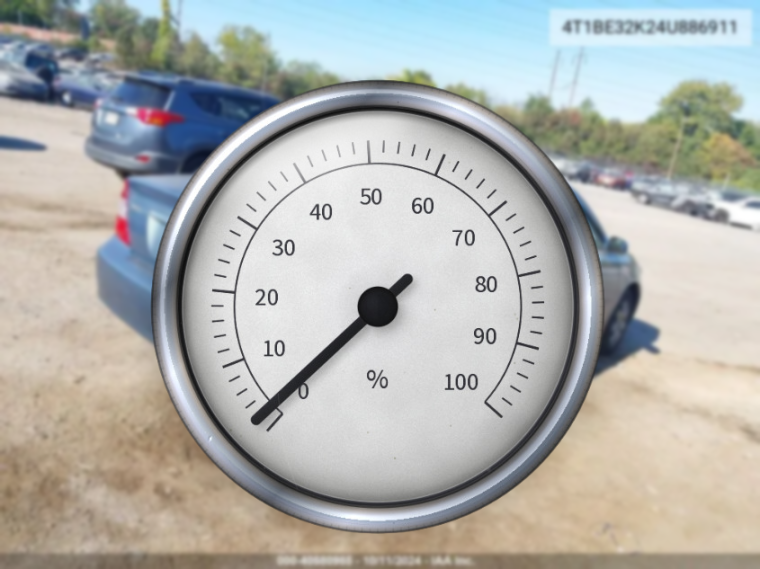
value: {"value": 2, "unit": "%"}
